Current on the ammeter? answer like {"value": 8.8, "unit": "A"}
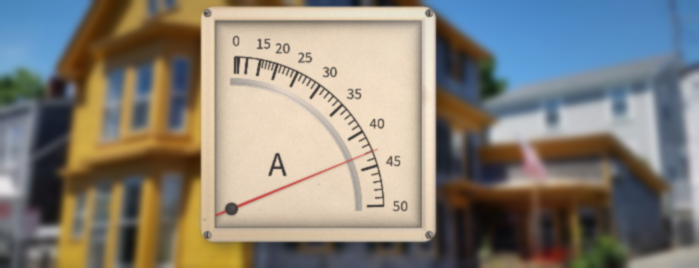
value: {"value": 43, "unit": "A"}
